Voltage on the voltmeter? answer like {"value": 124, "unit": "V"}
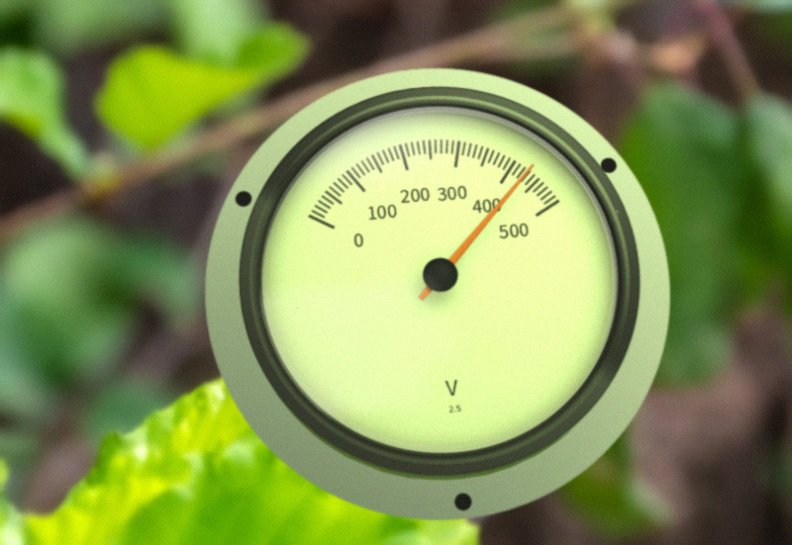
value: {"value": 430, "unit": "V"}
